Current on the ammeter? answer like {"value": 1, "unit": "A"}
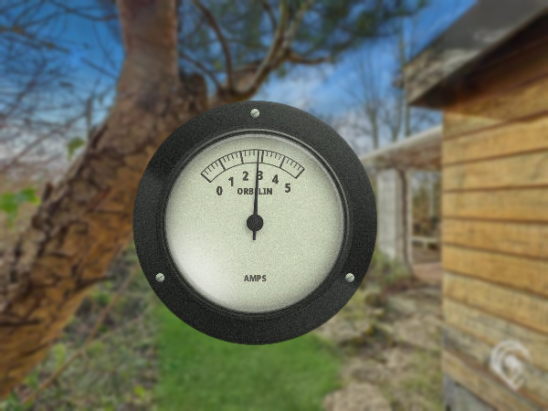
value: {"value": 2.8, "unit": "A"}
